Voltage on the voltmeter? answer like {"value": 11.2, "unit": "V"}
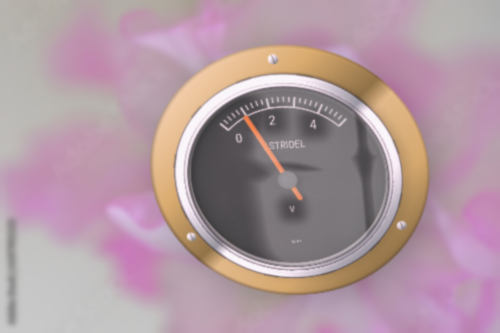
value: {"value": 1, "unit": "V"}
